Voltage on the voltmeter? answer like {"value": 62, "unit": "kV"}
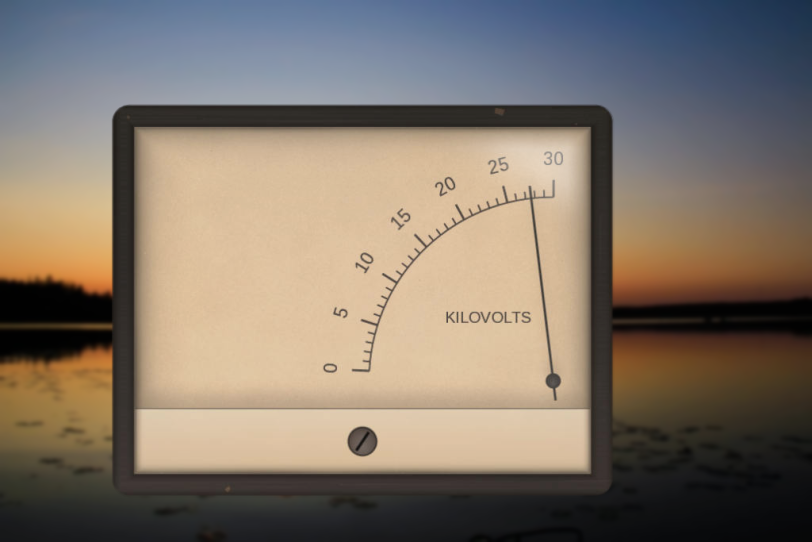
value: {"value": 27.5, "unit": "kV"}
